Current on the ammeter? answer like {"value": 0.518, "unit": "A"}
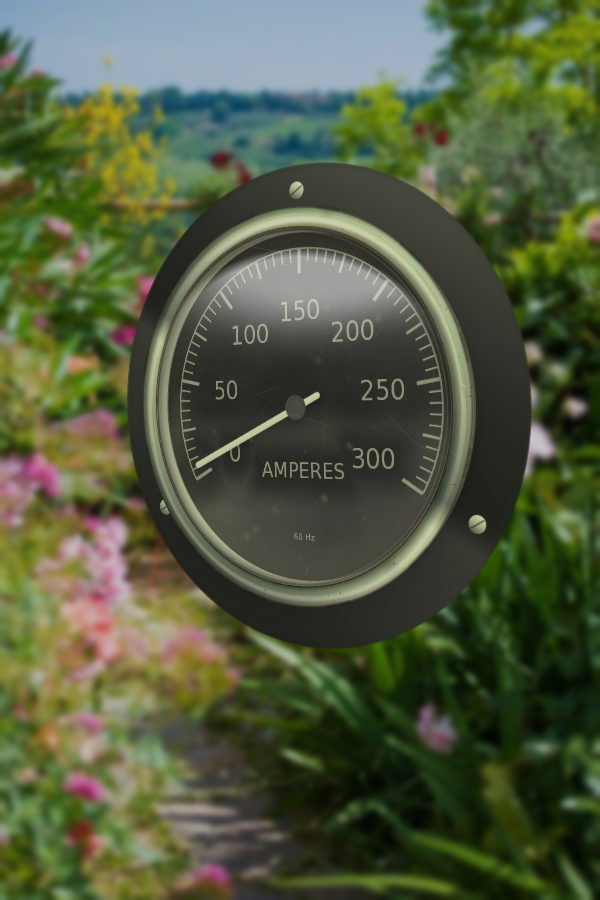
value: {"value": 5, "unit": "A"}
